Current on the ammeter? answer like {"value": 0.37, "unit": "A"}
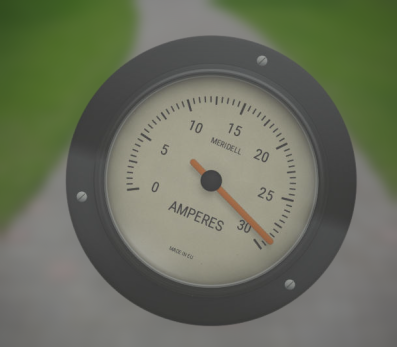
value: {"value": 29, "unit": "A"}
